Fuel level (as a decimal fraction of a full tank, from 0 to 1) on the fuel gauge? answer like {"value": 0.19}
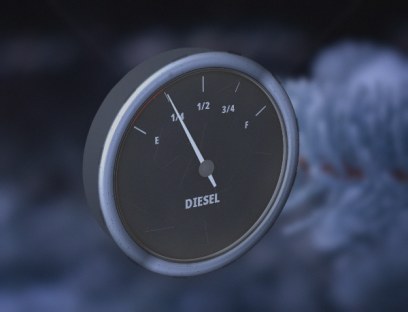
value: {"value": 0.25}
